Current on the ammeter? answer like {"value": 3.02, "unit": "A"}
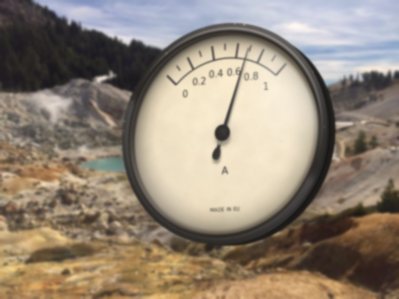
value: {"value": 0.7, "unit": "A"}
